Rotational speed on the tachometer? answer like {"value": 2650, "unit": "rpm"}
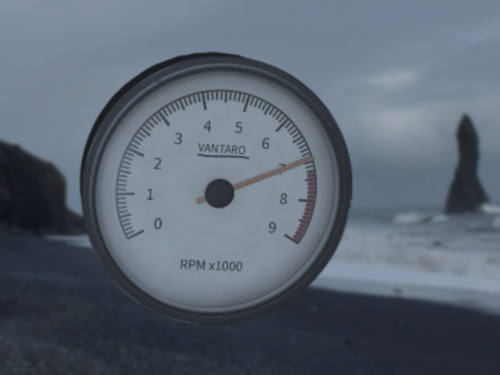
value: {"value": 7000, "unit": "rpm"}
